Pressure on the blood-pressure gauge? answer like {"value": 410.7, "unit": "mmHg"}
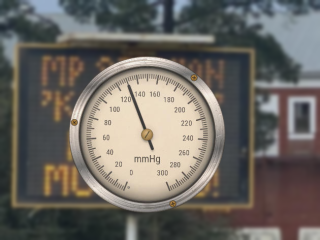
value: {"value": 130, "unit": "mmHg"}
